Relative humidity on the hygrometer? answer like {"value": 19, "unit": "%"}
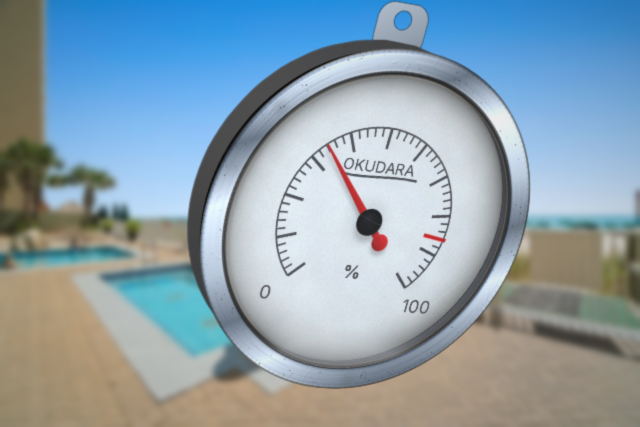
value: {"value": 34, "unit": "%"}
